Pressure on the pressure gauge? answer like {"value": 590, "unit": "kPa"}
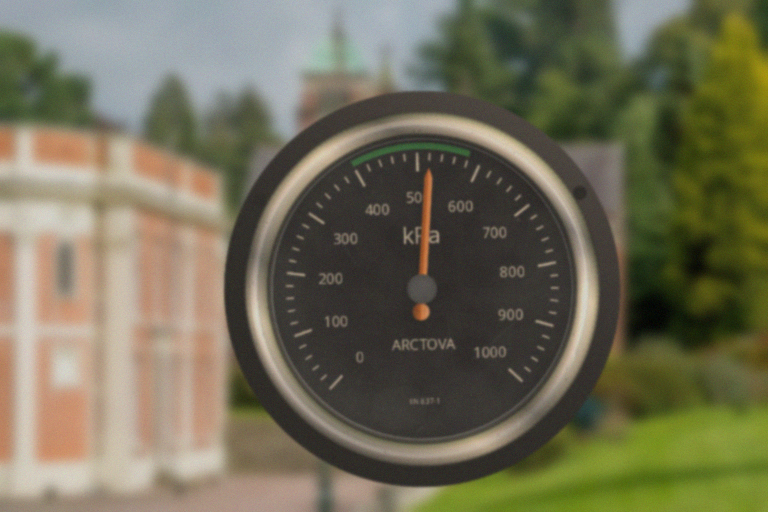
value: {"value": 520, "unit": "kPa"}
